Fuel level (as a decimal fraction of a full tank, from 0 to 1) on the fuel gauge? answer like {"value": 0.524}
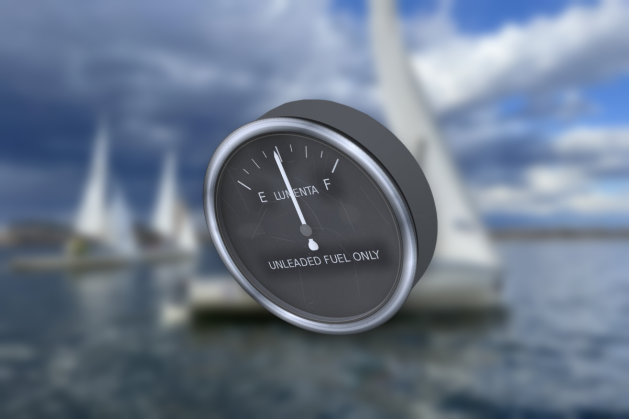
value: {"value": 0.5}
